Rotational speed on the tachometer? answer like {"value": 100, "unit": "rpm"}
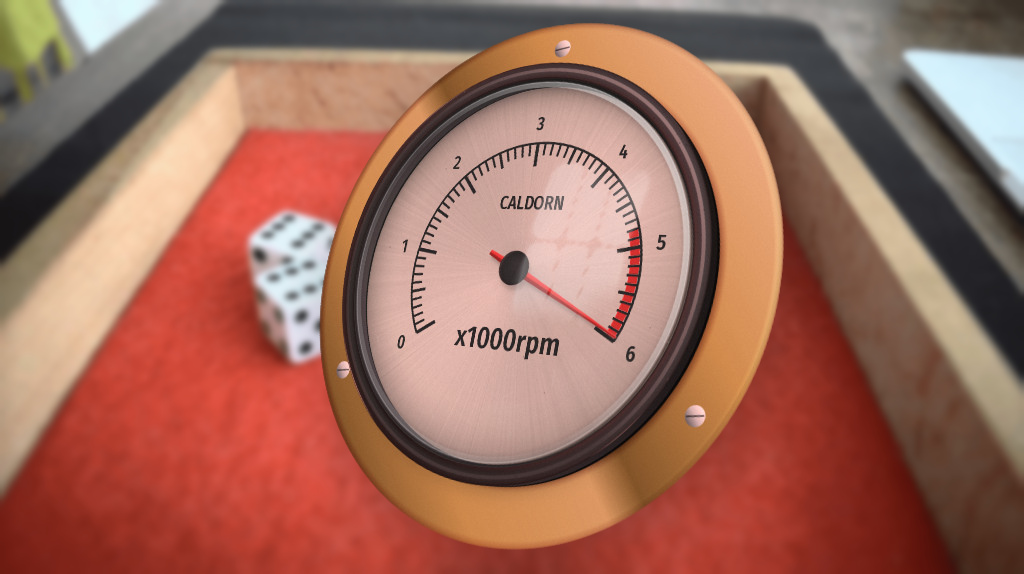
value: {"value": 5950, "unit": "rpm"}
